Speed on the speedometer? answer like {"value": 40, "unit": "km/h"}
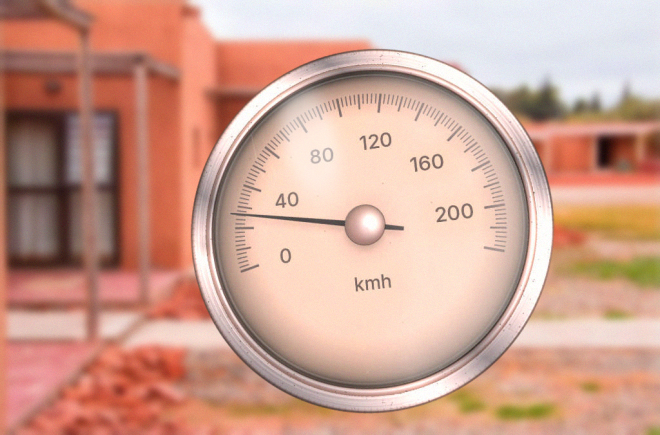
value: {"value": 26, "unit": "km/h"}
